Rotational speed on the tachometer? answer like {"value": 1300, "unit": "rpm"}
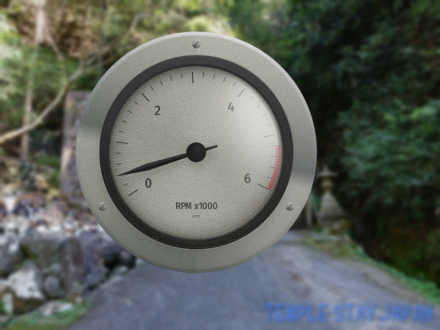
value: {"value": 400, "unit": "rpm"}
